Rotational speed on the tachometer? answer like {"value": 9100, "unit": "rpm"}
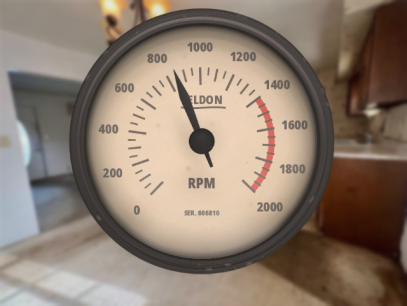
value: {"value": 850, "unit": "rpm"}
